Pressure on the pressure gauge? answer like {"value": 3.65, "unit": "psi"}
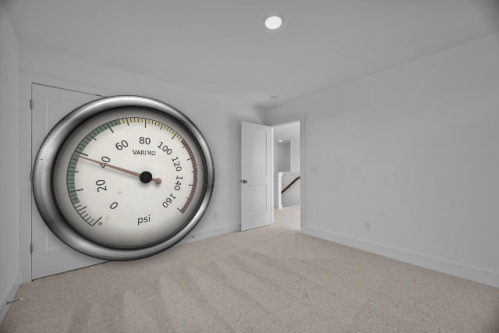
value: {"value": 38, "unit": "psi"}
